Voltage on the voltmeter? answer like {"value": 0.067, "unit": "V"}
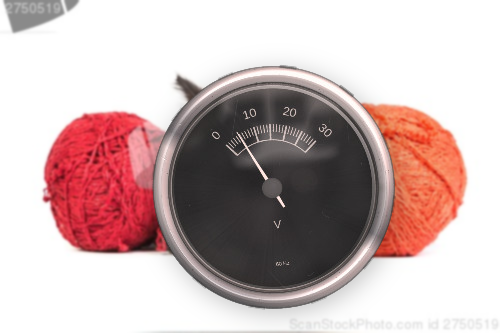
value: {"value": 5, "unit": "V"}
